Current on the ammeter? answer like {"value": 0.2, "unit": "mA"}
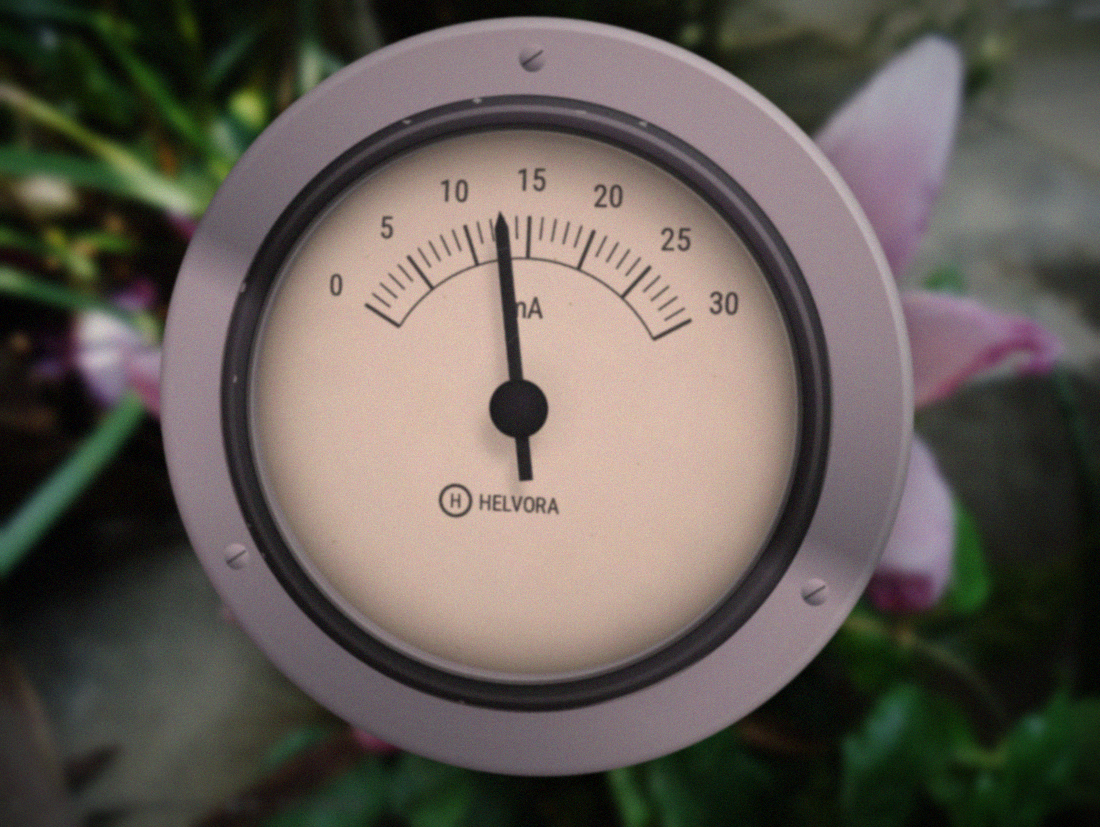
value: {"value": 13, "unit": "mA"}
